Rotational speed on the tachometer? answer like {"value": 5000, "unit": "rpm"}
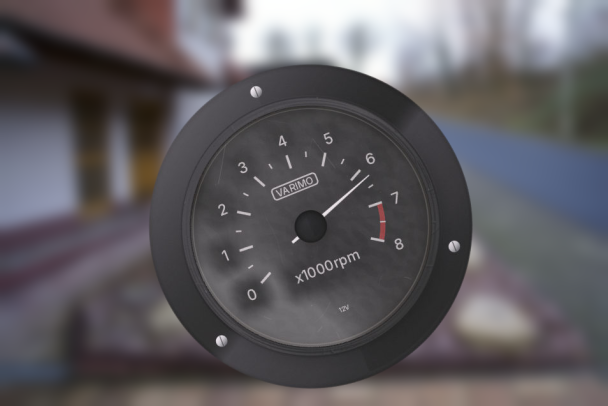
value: {"value": 6250, "unit": "rpm"}
